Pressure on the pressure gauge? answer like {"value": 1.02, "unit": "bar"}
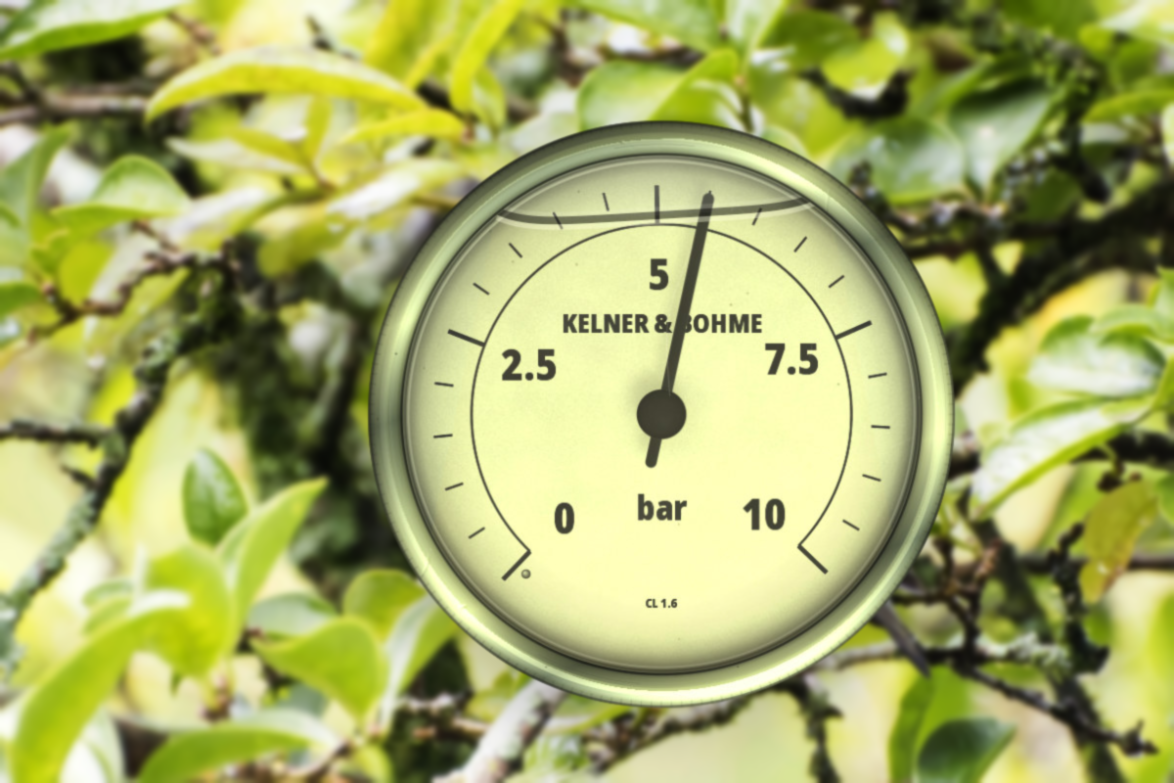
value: {"value": 5.5, "unit": "bar"}
